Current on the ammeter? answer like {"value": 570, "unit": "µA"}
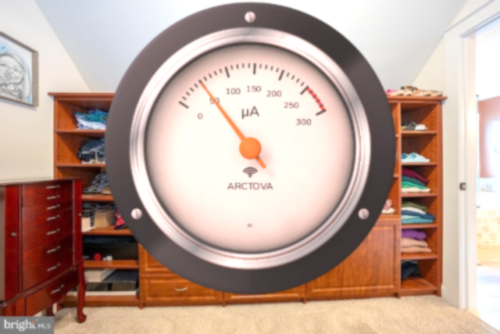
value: {"value": 50, "unit": "µA"}
